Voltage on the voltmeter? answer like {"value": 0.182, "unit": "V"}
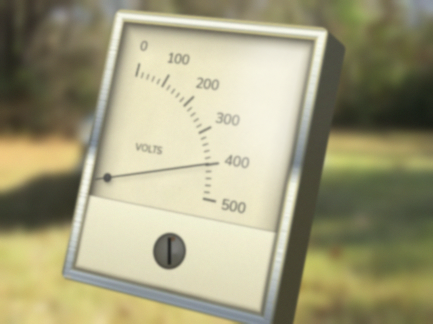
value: {"value": 400, "unit": "V"}
